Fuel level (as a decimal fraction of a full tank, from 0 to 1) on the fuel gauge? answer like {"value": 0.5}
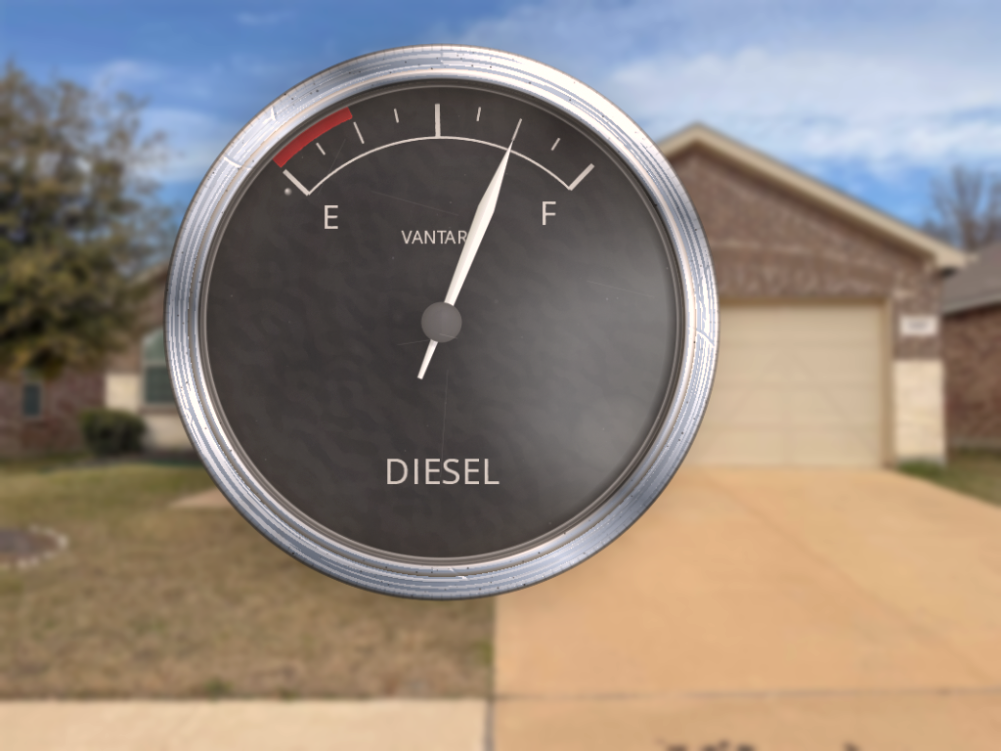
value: {"value": 0.75}
